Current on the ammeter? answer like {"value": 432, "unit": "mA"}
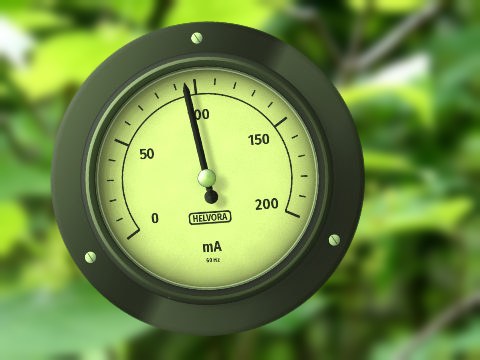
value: {"value": 95, "unit": "mA"}
